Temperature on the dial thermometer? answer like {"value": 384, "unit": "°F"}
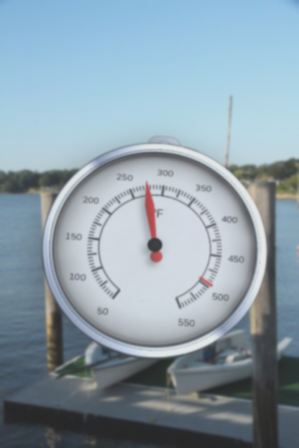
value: {"value": 275, "unit": "°F"}
